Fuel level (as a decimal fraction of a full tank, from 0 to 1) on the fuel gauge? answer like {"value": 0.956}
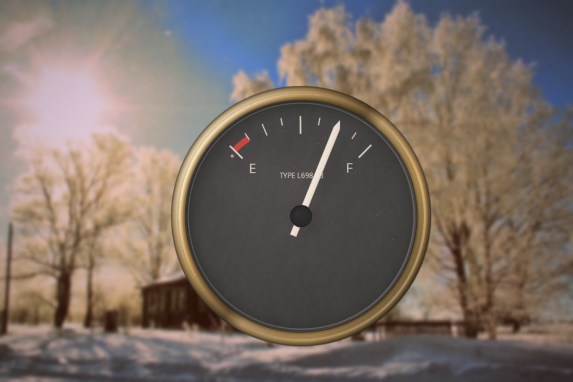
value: {"value": 0.75}
